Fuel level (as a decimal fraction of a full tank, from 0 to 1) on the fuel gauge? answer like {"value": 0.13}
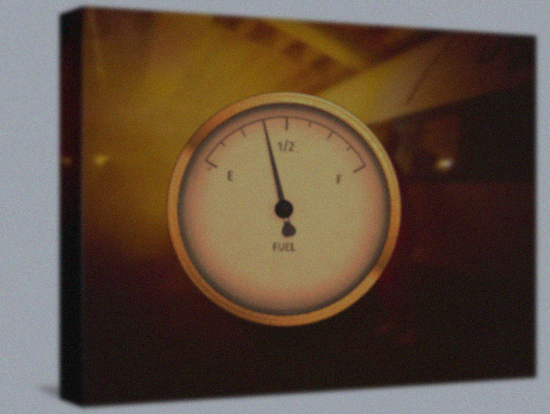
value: {"value": 0.375}
